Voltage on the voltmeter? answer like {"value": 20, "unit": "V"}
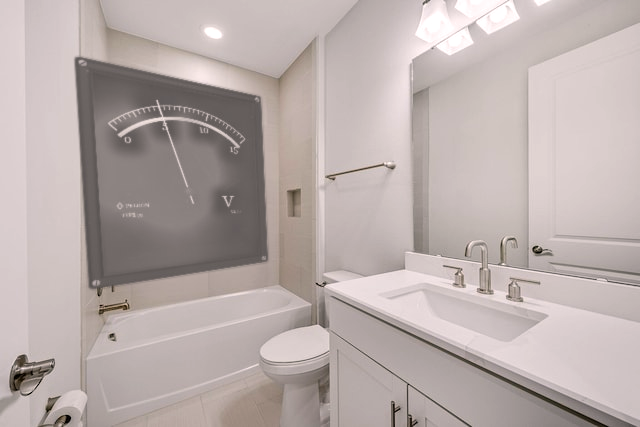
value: {"value": 5, "unit": "V"}
